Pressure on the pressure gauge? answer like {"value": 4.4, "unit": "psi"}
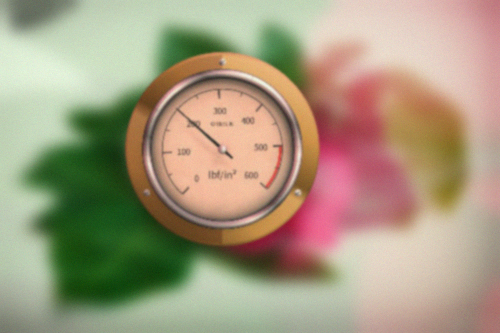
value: {"value": 200, "unit": "psi"}
